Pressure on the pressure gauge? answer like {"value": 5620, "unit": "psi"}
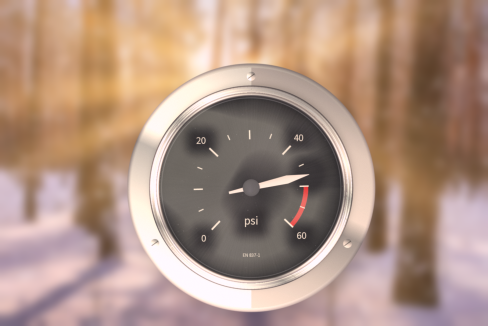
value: {"value": 47.5, "unit": "psi"}
